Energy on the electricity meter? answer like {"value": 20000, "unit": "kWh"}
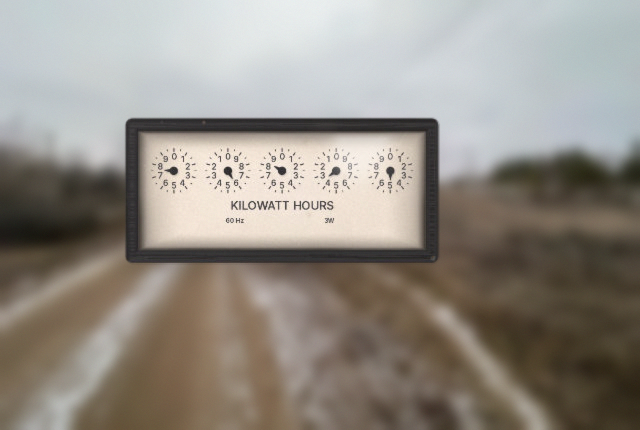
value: {"value": 75835, "unit": "kWh"}
